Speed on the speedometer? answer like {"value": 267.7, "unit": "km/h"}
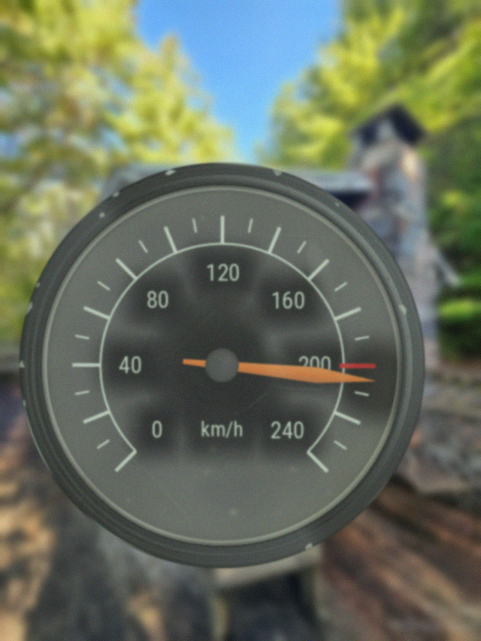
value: {"value": 205, "unit": "km/h"}
